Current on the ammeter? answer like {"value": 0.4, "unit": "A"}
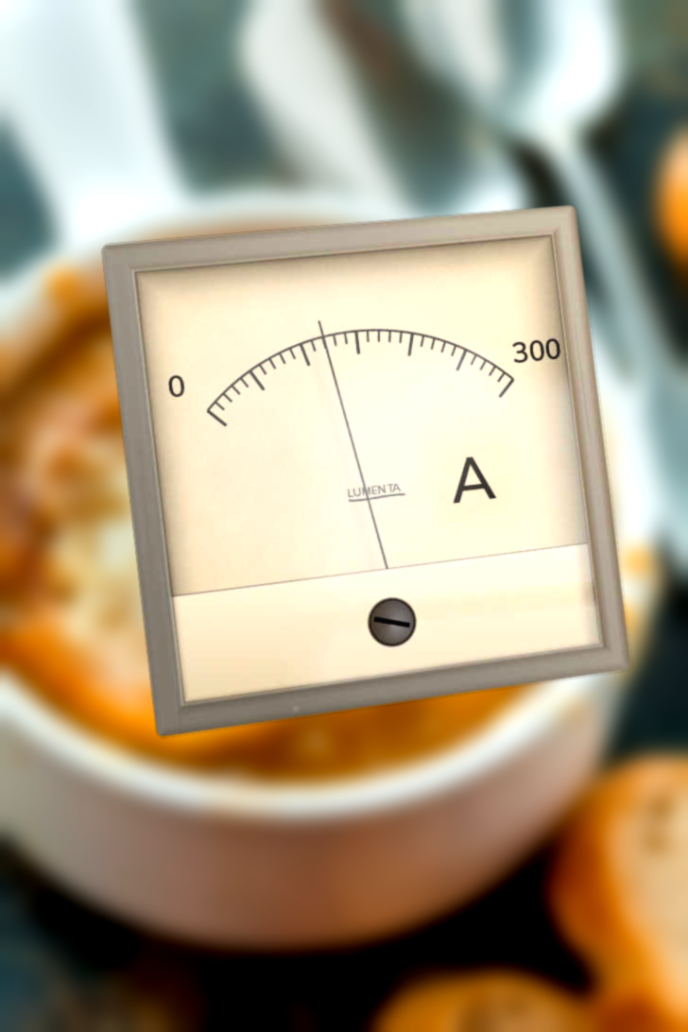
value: {"value": 120, "unit": "A"}
